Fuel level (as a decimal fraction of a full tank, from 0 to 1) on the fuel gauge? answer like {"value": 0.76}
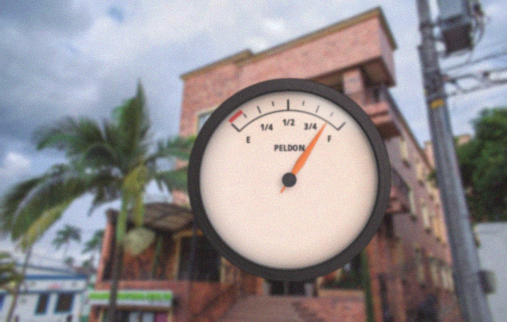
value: {"value": 0.875}
